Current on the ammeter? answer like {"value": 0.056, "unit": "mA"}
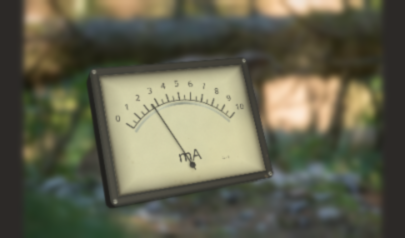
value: {"value": 2.5, "unit": "mA"}
